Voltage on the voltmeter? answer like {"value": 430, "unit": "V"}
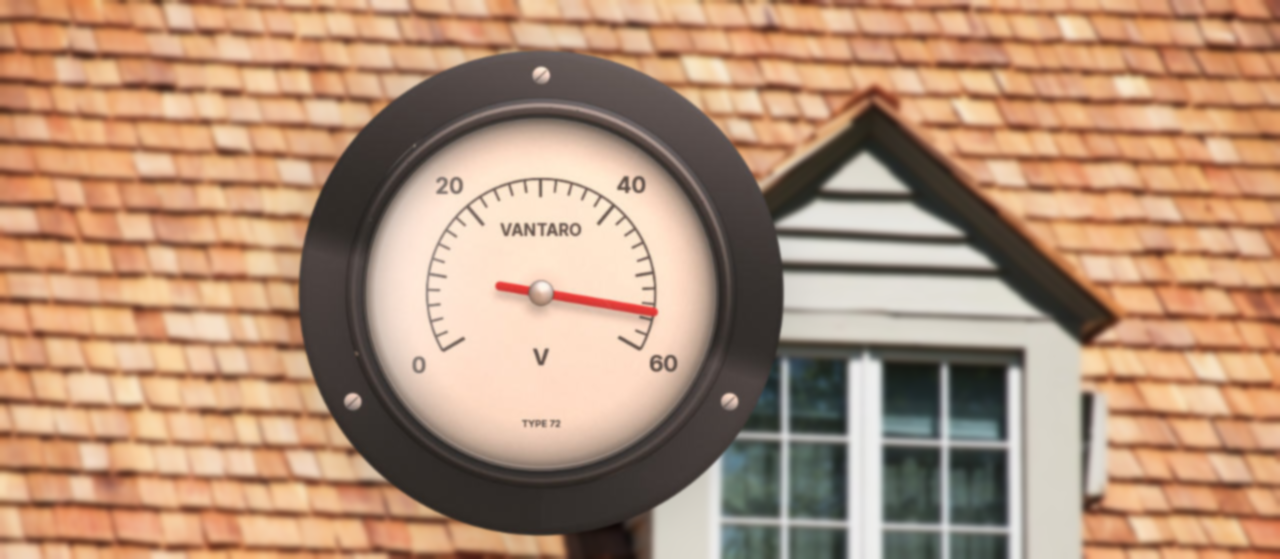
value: {"value": 55, "unit": "V"}
